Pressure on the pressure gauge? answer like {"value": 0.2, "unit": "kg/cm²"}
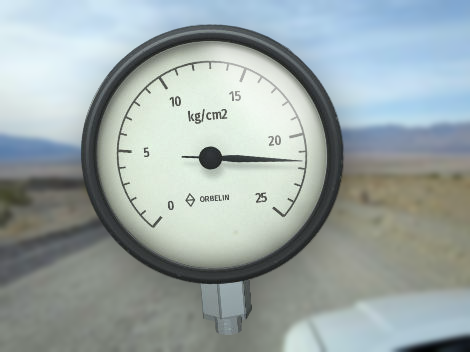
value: {"value": 21.5, "unit": "kg/cm²"}
